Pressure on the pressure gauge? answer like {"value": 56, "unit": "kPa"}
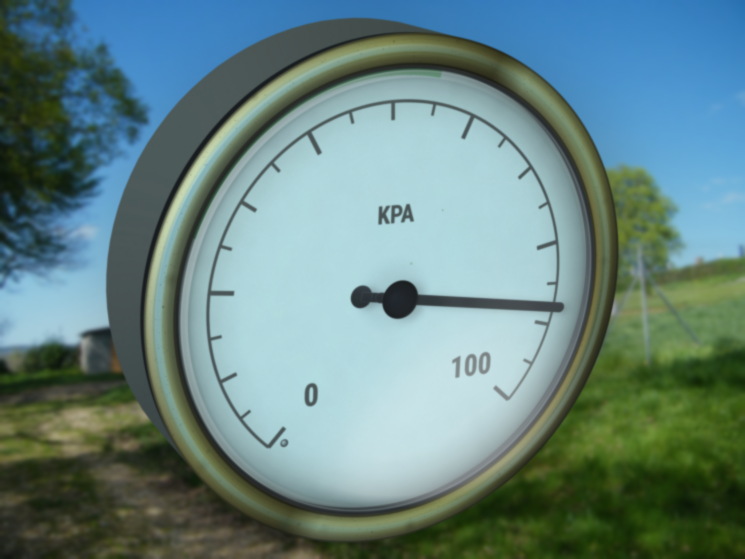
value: {"value": 87.5, "unit": "kPa"}
